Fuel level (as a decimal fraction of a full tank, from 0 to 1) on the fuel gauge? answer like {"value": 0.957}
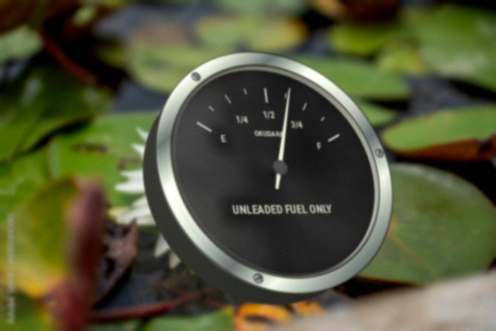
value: {"value": 0.625}
